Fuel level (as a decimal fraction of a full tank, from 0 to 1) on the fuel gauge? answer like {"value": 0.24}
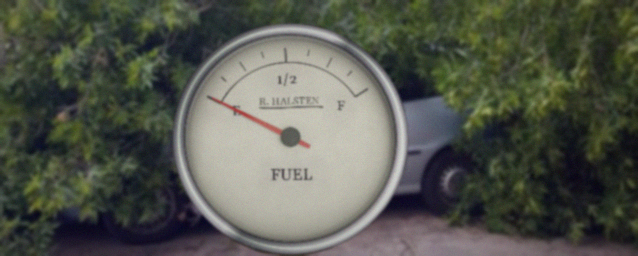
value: {"value": 0}
